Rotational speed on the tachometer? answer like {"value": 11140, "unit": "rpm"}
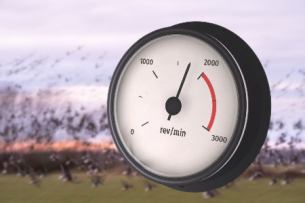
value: {"value": 1750, "unit": "rpm"}
